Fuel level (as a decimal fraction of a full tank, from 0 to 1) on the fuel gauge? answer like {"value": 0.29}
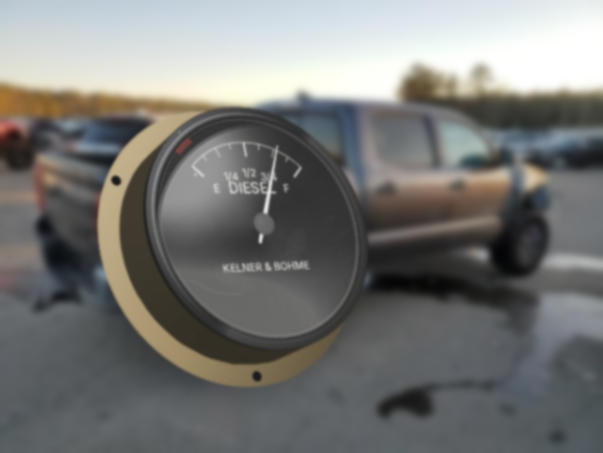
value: {"value": 0.75}
